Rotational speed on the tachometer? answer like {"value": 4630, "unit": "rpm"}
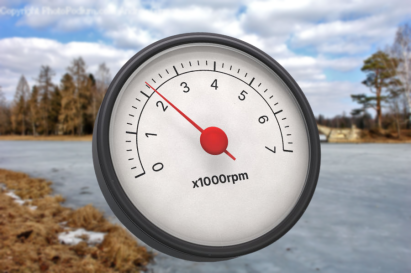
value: {"value": 2200, "unit": "rpm"}
